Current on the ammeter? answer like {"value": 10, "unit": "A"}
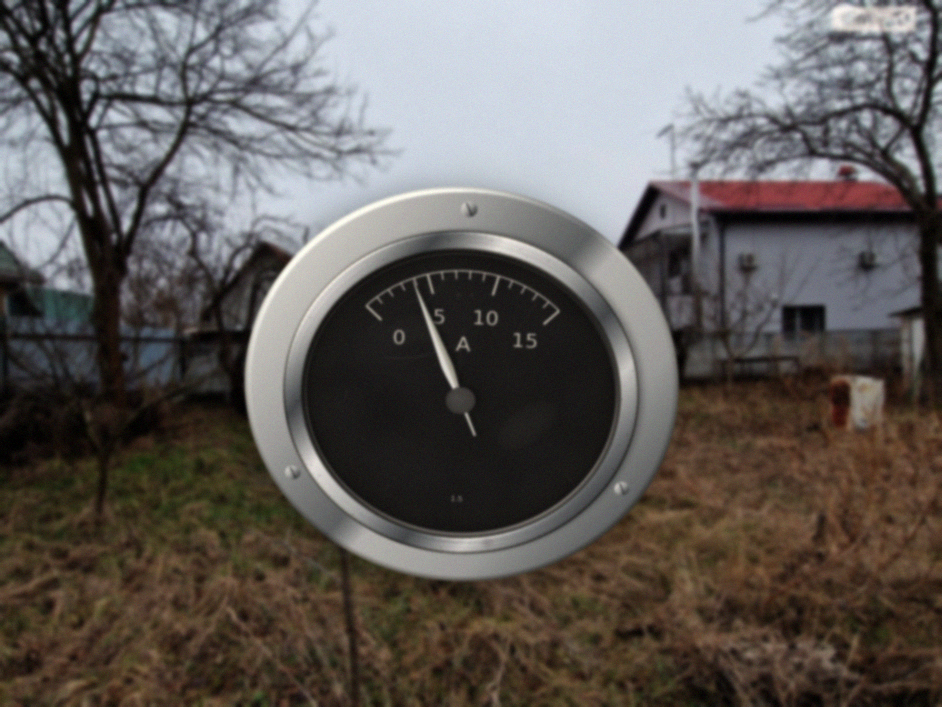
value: {"value": 4, "unit": "A"}
